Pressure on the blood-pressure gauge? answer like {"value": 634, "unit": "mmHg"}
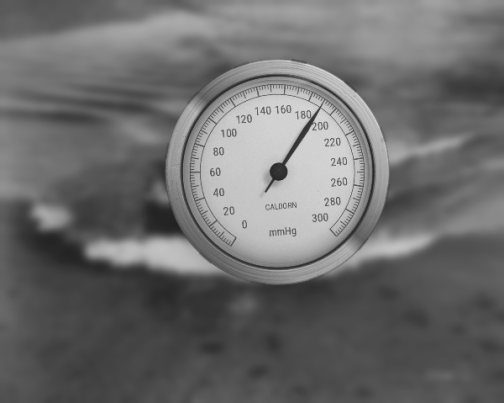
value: {"value": 190, "unit": "mmHg"}
